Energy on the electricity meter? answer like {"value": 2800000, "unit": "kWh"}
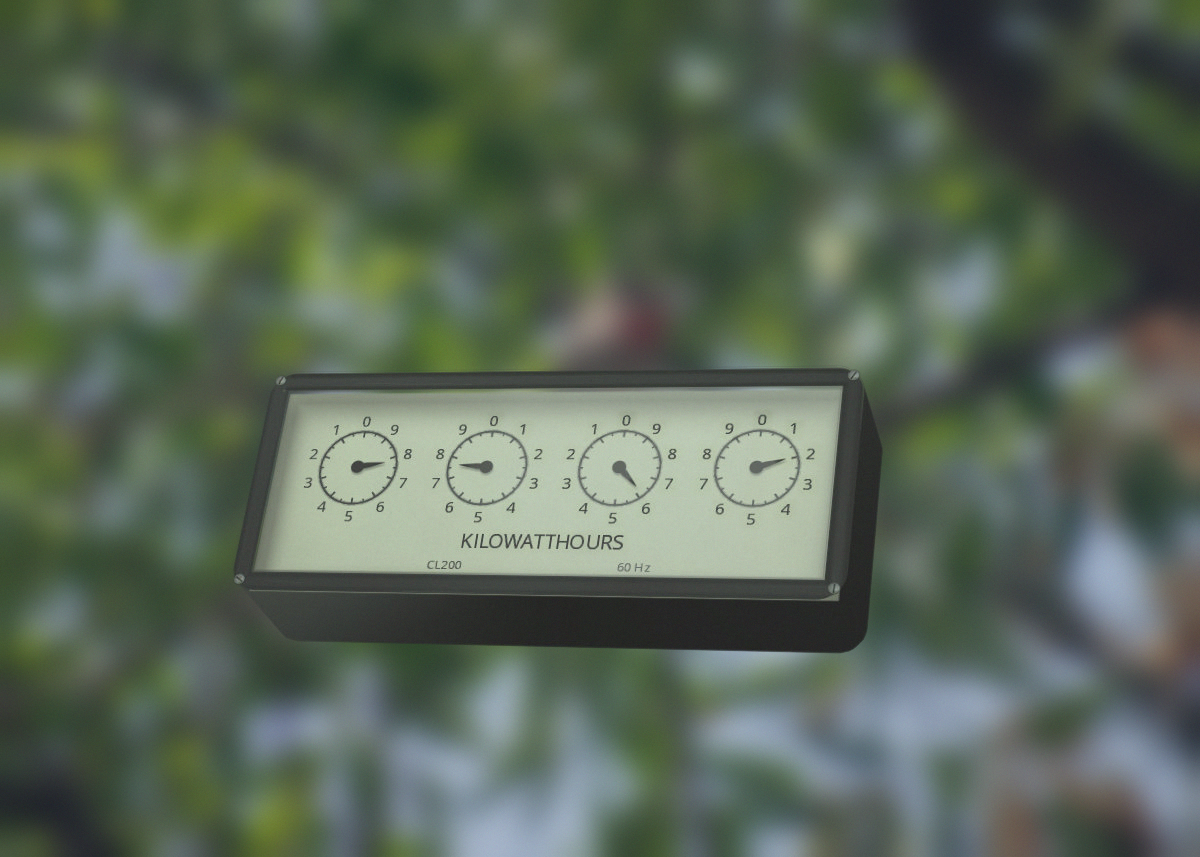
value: {"value": 7762, "unit": "kWh"}
